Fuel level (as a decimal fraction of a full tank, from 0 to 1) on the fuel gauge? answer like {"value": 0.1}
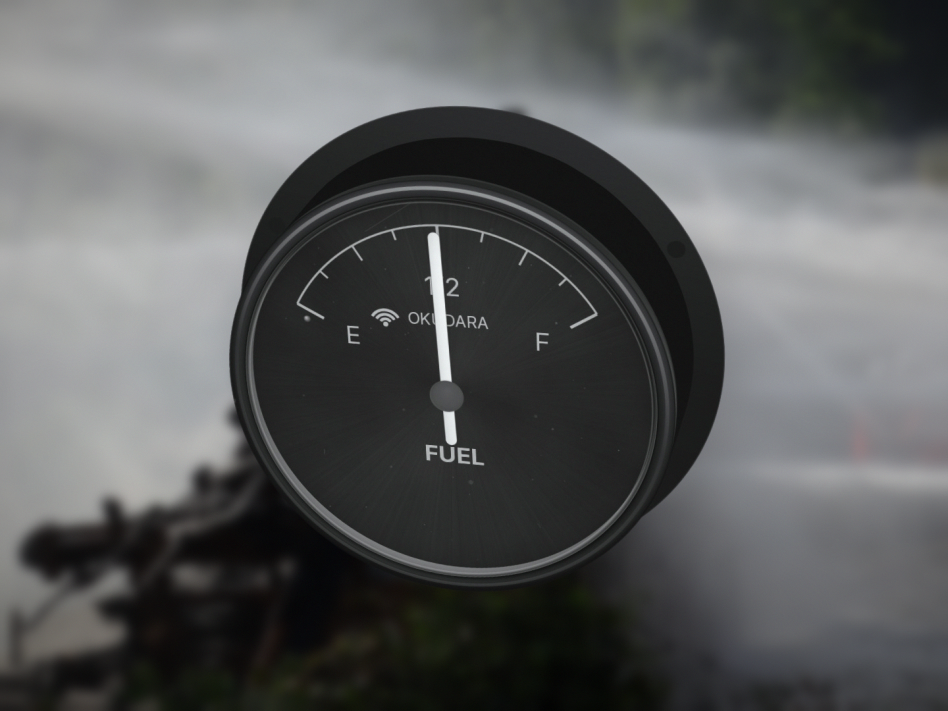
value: {"value": 0.5}
